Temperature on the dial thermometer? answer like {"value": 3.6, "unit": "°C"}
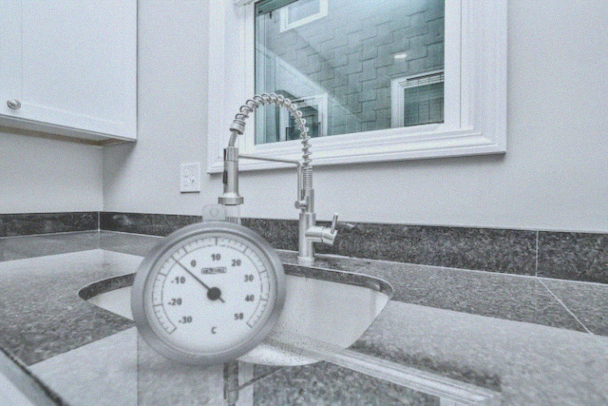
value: {"value": -4, "unit": "°C"}
